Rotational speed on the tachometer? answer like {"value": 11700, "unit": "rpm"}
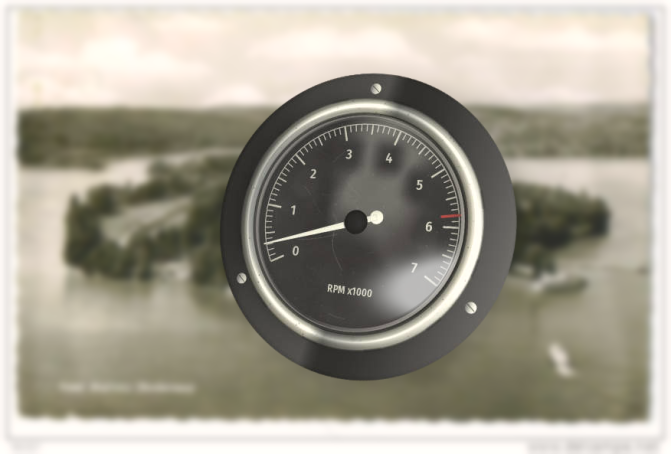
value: {"value": 300, "unit": "rpm"}
